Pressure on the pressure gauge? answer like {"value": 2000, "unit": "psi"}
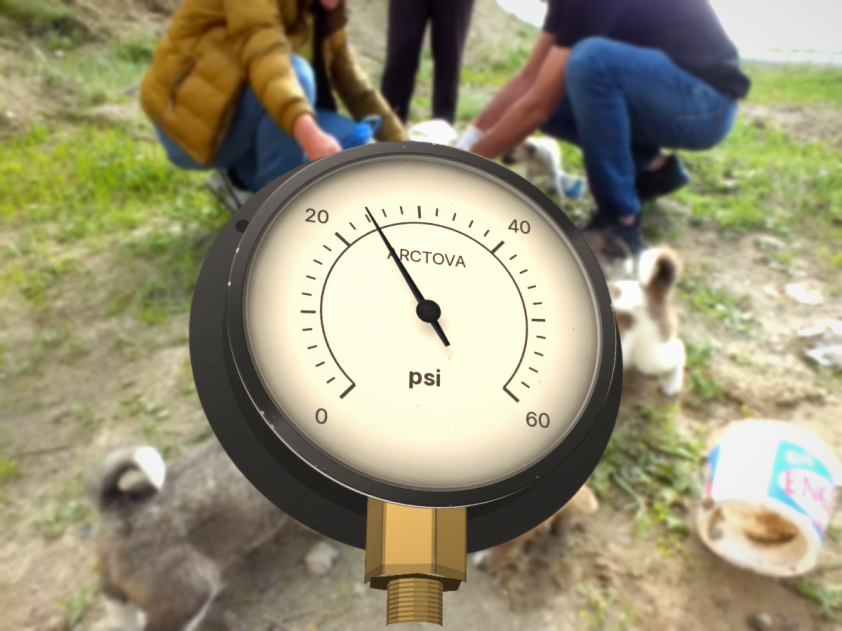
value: {"value": 24, "unit": "psi"}
